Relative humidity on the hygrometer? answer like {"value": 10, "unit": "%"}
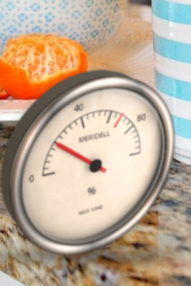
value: {"value": 20, "unit": "%"}
